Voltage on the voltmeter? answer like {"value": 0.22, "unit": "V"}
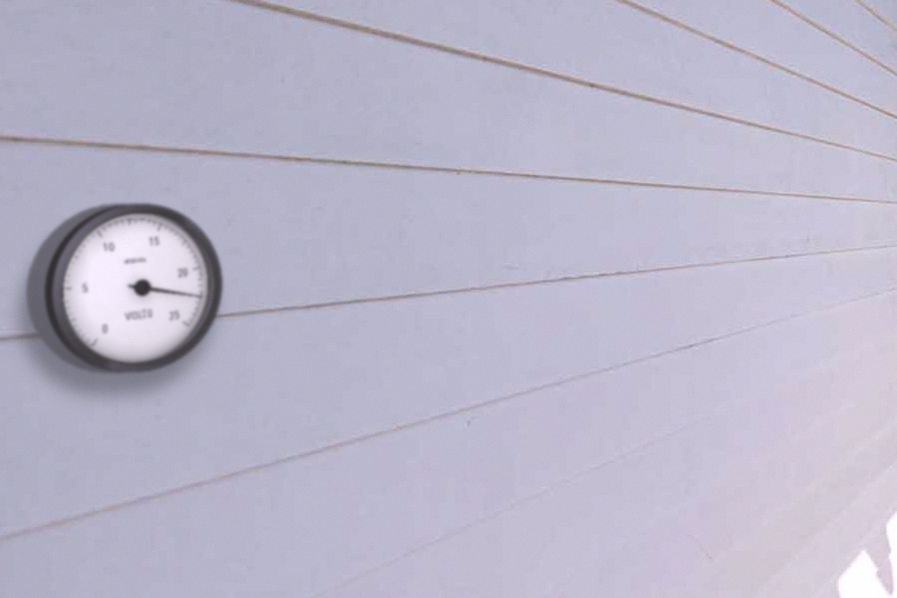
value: {"value": 22.5, "unit": "V"}
